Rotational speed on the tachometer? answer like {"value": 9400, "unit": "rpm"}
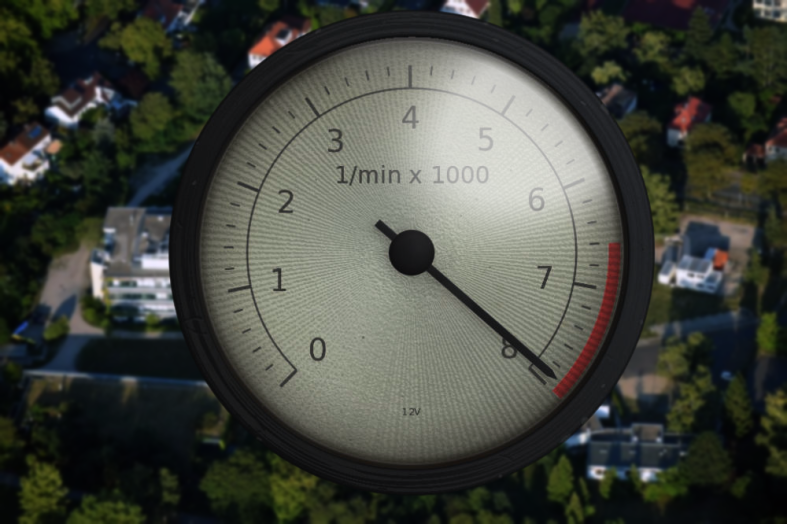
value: {"value": 7900, "unit": "rpm"}
